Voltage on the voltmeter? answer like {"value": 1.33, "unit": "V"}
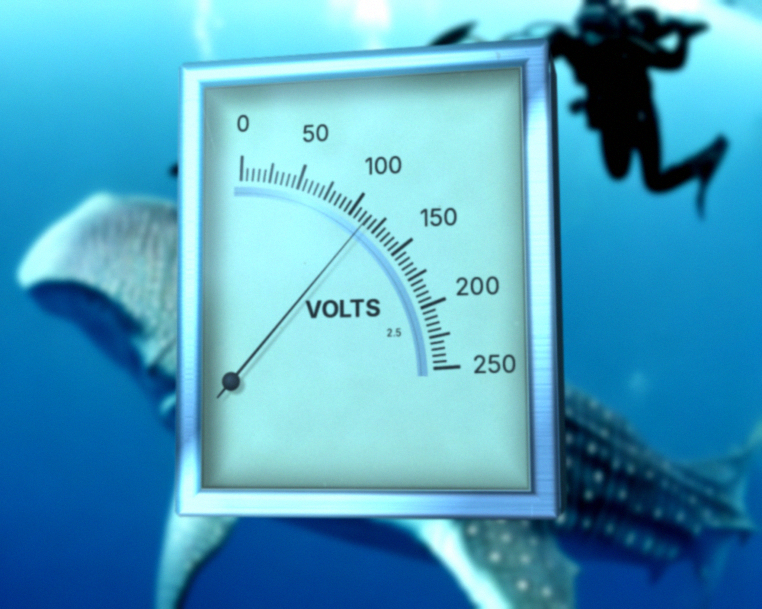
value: {"value": 115, "unit": "V"}
